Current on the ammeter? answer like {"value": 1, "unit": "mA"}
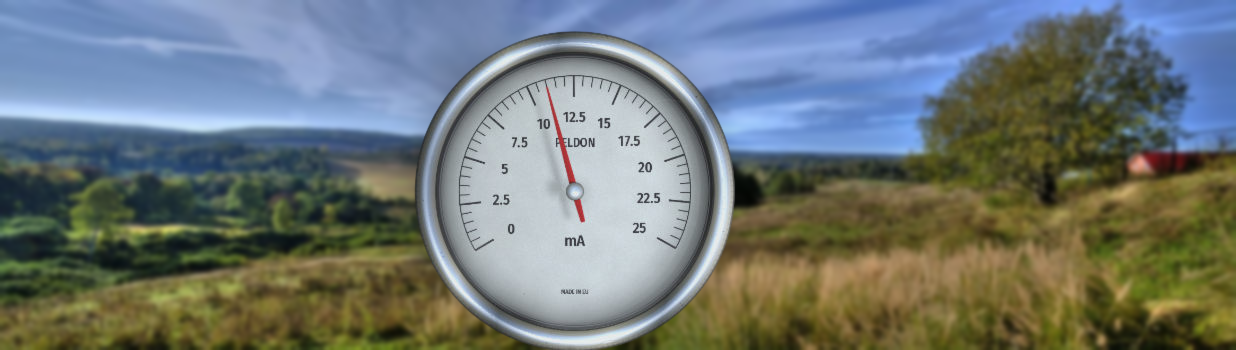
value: {"value": 11, "unit": "mA"}
